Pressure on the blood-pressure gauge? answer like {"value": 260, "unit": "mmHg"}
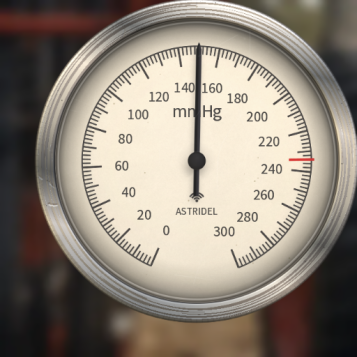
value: {"value": 150, "unit": "mmHg"}
